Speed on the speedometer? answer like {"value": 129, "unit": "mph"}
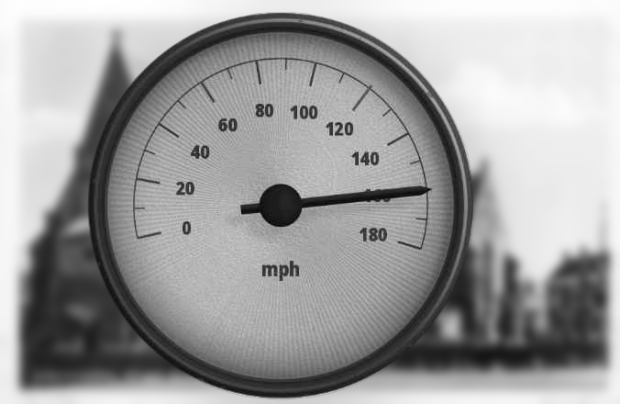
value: {"value": 160, "unit": "mph"}
